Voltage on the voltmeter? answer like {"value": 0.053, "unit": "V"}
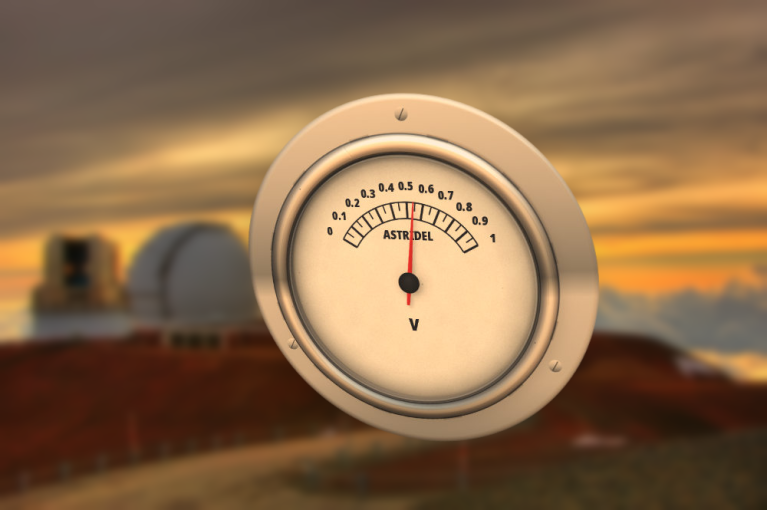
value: {"value": 0.55, "unit": "V"}
